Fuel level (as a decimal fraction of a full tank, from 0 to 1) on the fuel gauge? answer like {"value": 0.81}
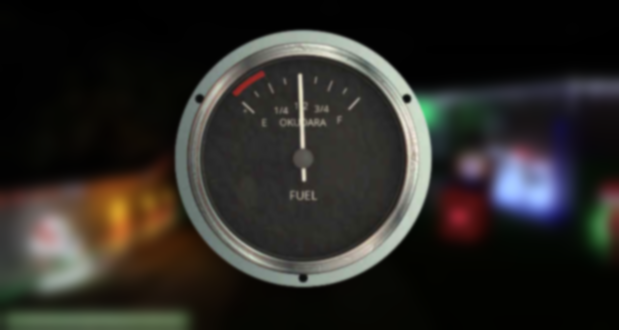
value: {"value": 0.5}
